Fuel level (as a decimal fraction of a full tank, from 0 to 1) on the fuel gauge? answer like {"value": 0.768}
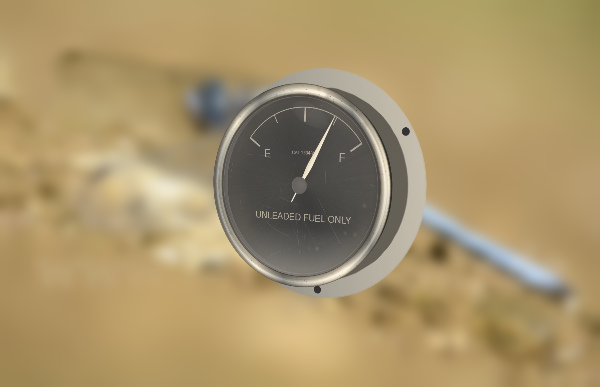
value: {"value": 0.75}
